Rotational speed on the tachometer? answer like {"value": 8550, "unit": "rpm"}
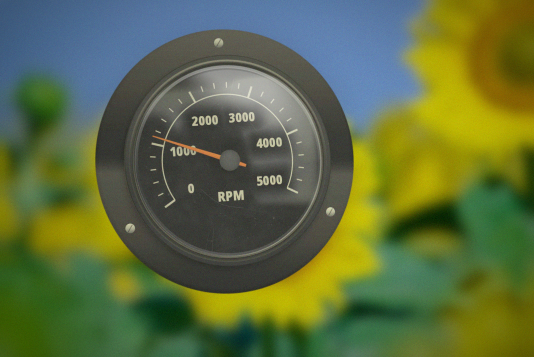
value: {"value": 1100, "unit": "rpm"}
